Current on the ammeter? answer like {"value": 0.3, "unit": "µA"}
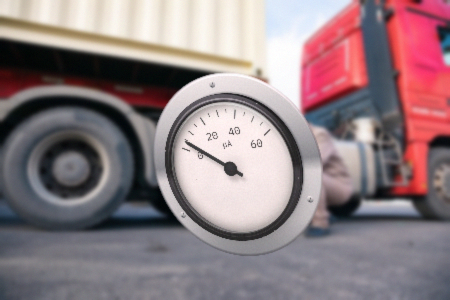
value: {"value": 5, "unit": "µA"}
